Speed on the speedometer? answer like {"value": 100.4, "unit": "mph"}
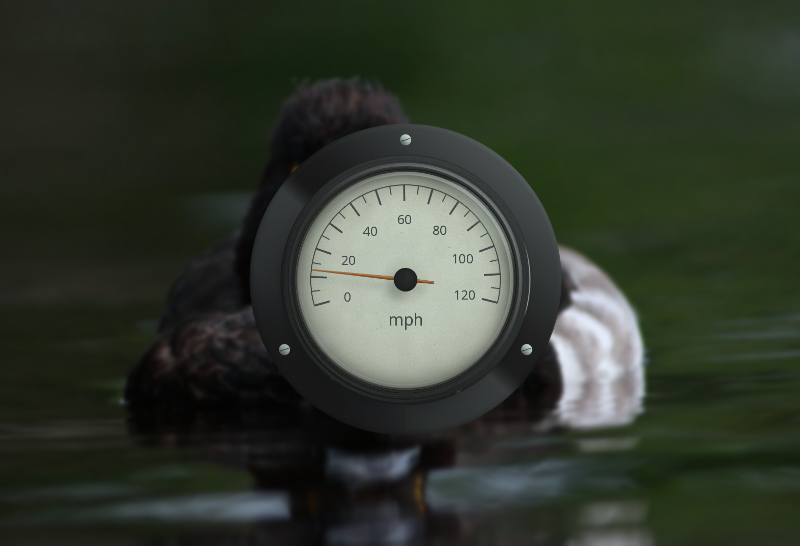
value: {"value": 12.5, "unit": "mph"}
